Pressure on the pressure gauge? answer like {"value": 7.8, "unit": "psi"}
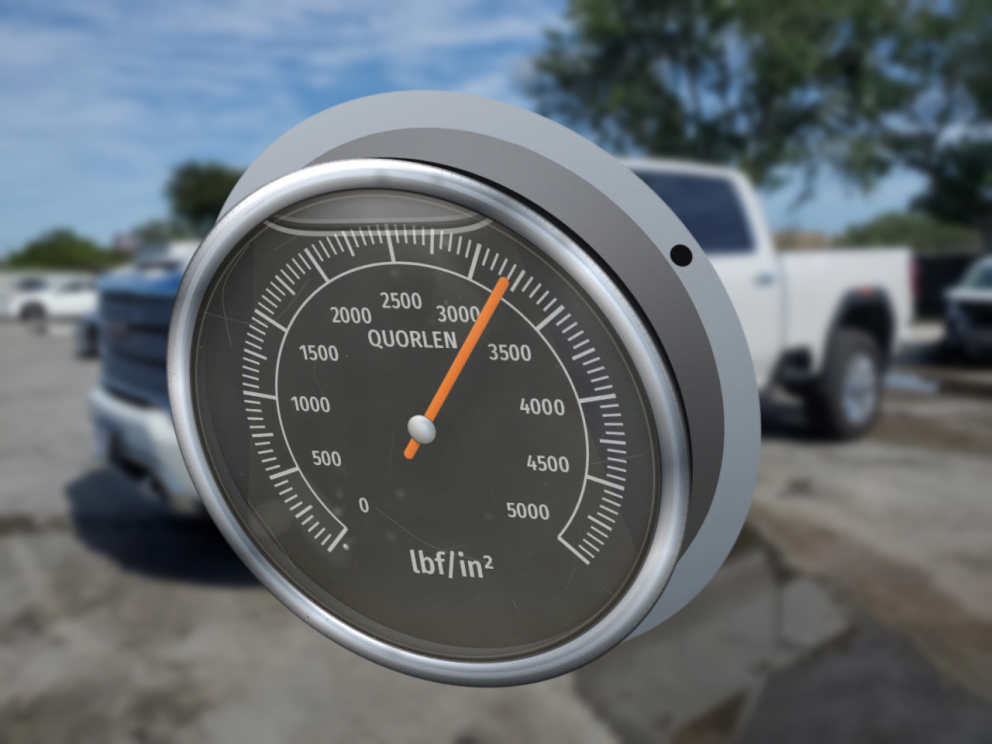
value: {"value": 3200, "unit": "psi"}
